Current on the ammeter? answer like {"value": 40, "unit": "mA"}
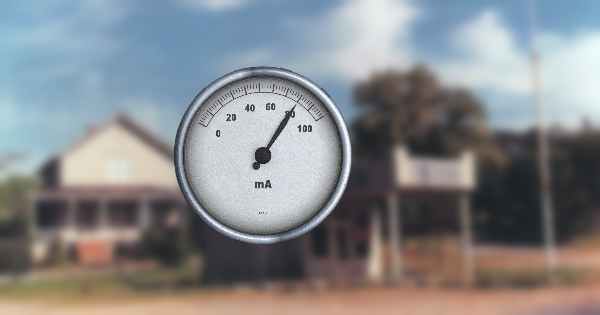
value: {"value": 80, "unit": "mA"}
